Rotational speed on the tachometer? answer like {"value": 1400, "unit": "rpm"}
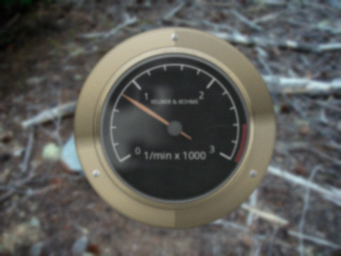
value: {"value": 800, "unit": "rpm"}
